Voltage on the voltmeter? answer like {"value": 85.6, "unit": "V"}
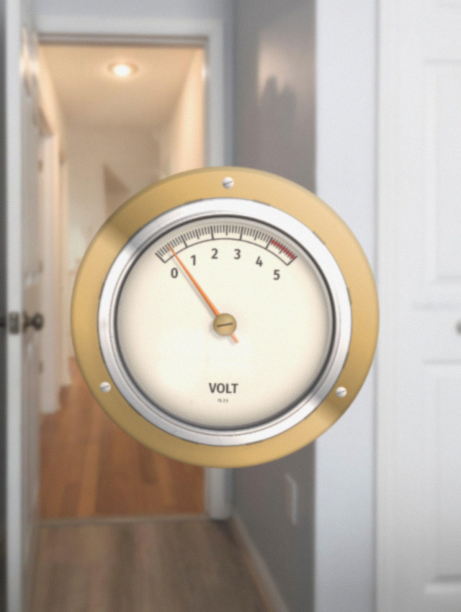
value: {"value": 0.5, "unit": "V"}
